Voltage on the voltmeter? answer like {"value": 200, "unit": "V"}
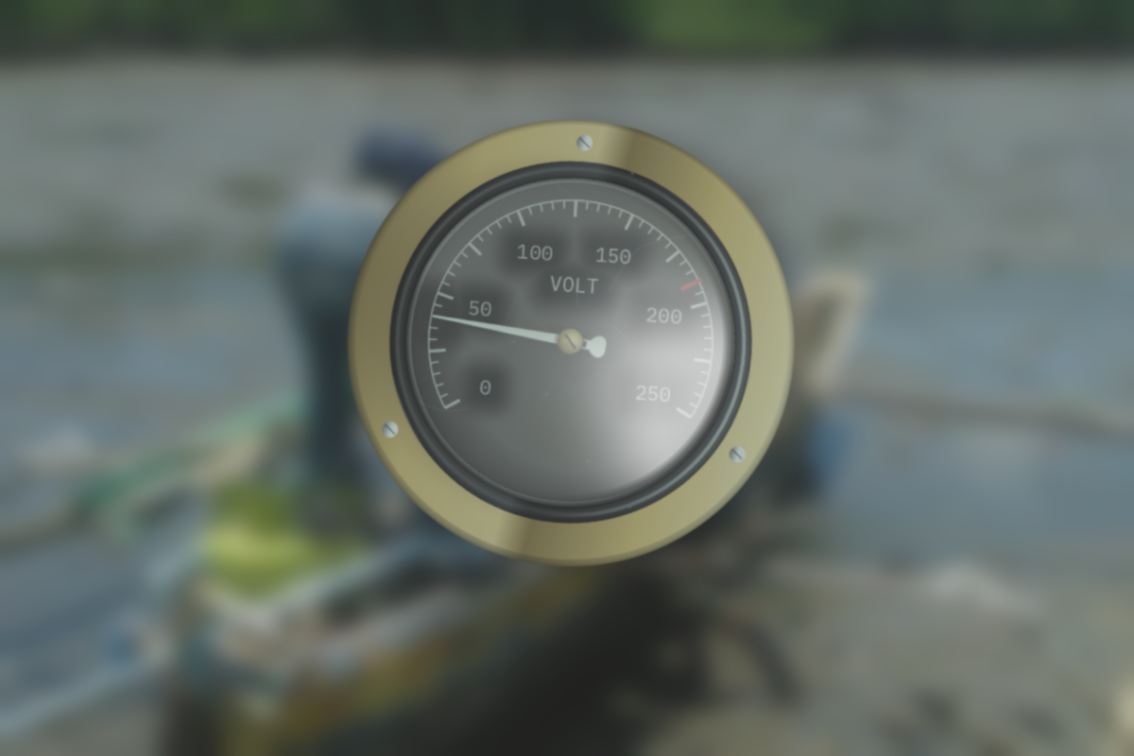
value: {"value": 40, "unit": "V"}
